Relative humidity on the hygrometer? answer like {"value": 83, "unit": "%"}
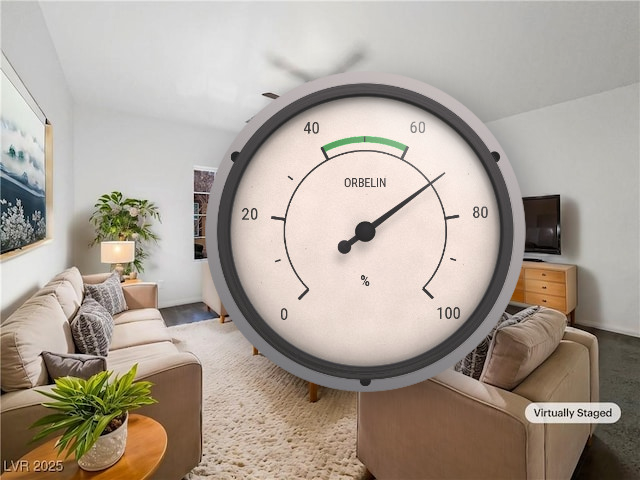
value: {"value": 70, "unit": "%"}
